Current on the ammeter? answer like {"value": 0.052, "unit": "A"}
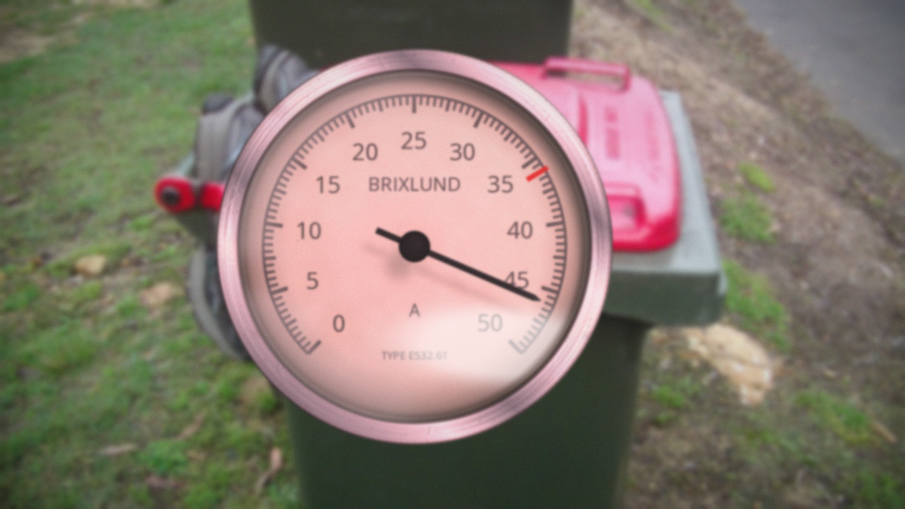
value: {"value": 46, "unit": "A"}
